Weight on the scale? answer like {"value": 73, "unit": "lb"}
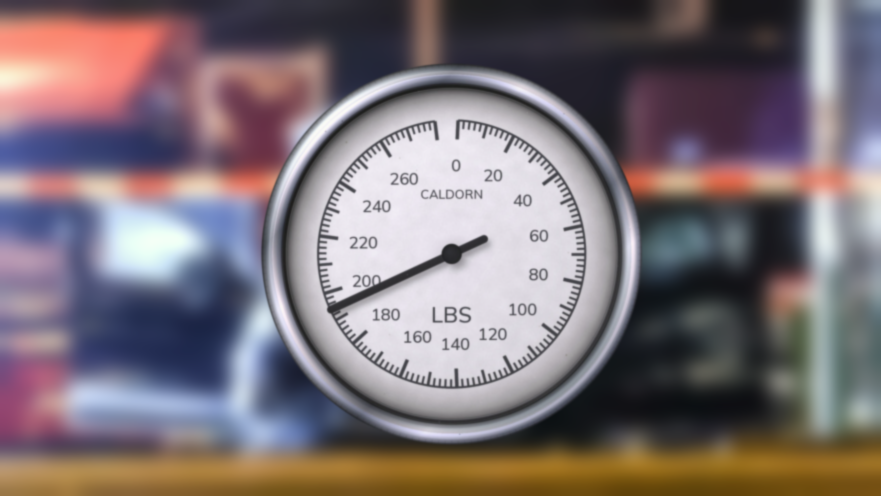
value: {"value": 194, "unit": "lb"}
